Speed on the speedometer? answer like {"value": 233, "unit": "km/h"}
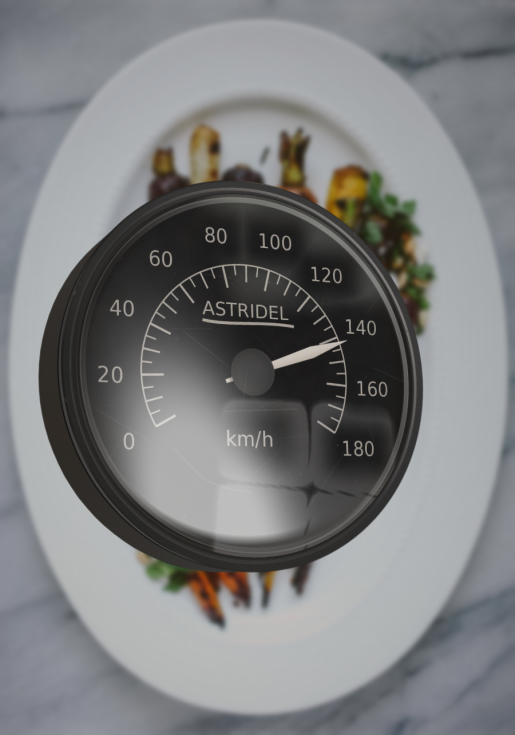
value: {"value": 142.5, "unit": "km/h"}
